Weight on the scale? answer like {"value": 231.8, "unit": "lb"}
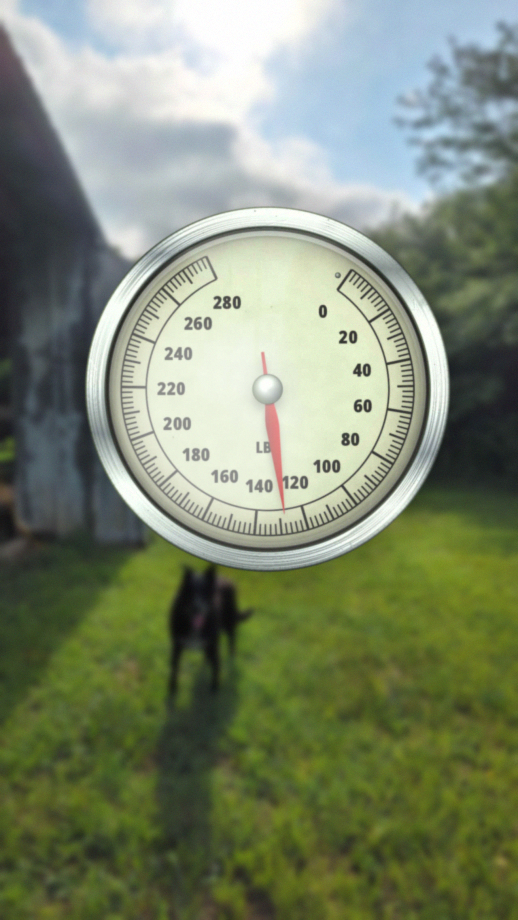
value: {"value": 128, "unit": "lb"}
